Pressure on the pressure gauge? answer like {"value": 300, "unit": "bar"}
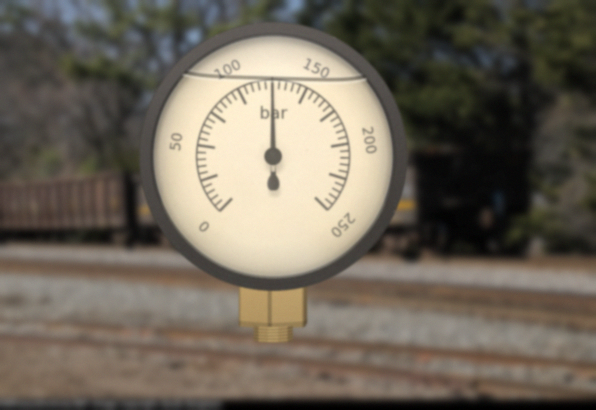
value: {"value": 125, "unit": "bar"}
